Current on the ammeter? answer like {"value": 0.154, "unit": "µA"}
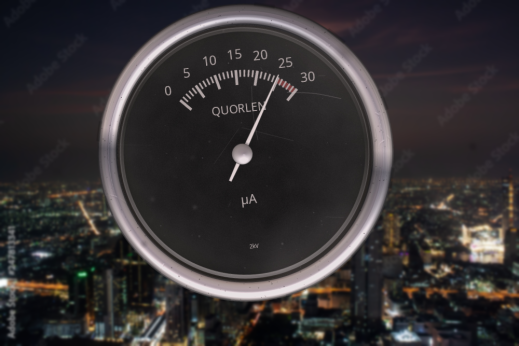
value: {"value": 25, "unit": "µA"}
